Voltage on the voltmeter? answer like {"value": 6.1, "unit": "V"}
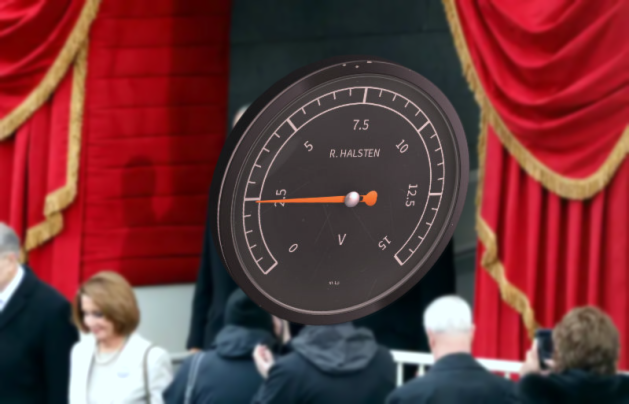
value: {"value": 2.5, "unit": "V"}
